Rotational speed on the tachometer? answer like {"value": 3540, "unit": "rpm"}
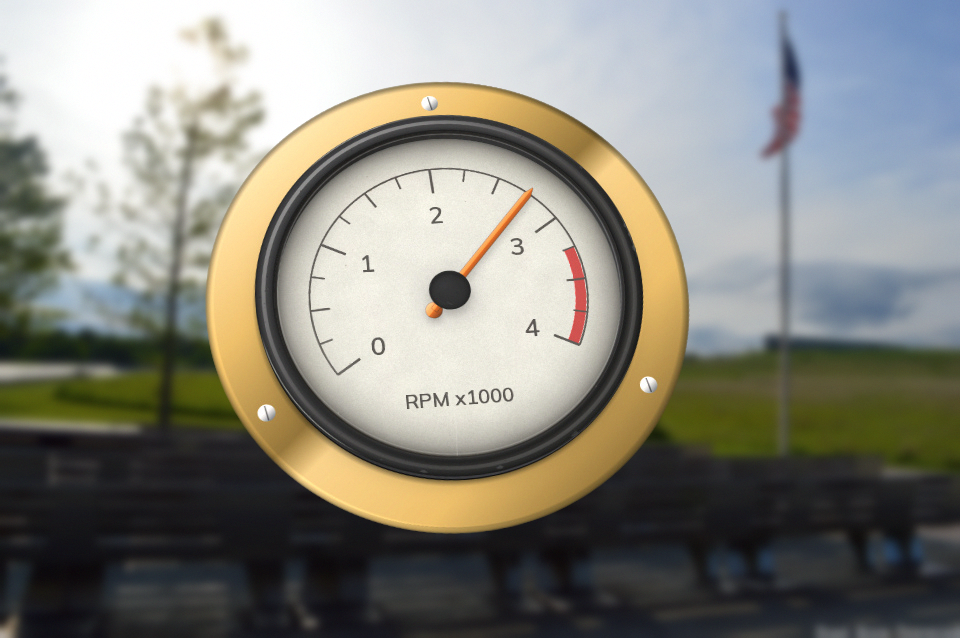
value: {"value": 2750, "unit": "rpm"}
